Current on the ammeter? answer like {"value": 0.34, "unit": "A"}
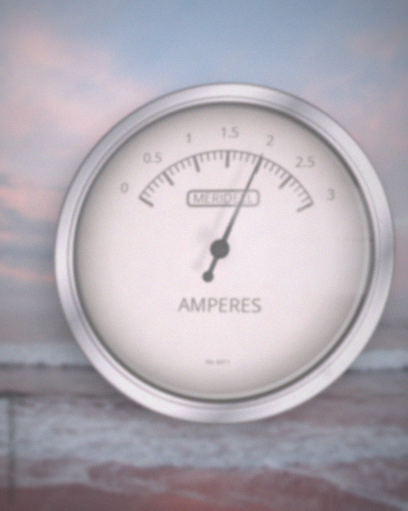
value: {"value": 2, "unit": "A"}
